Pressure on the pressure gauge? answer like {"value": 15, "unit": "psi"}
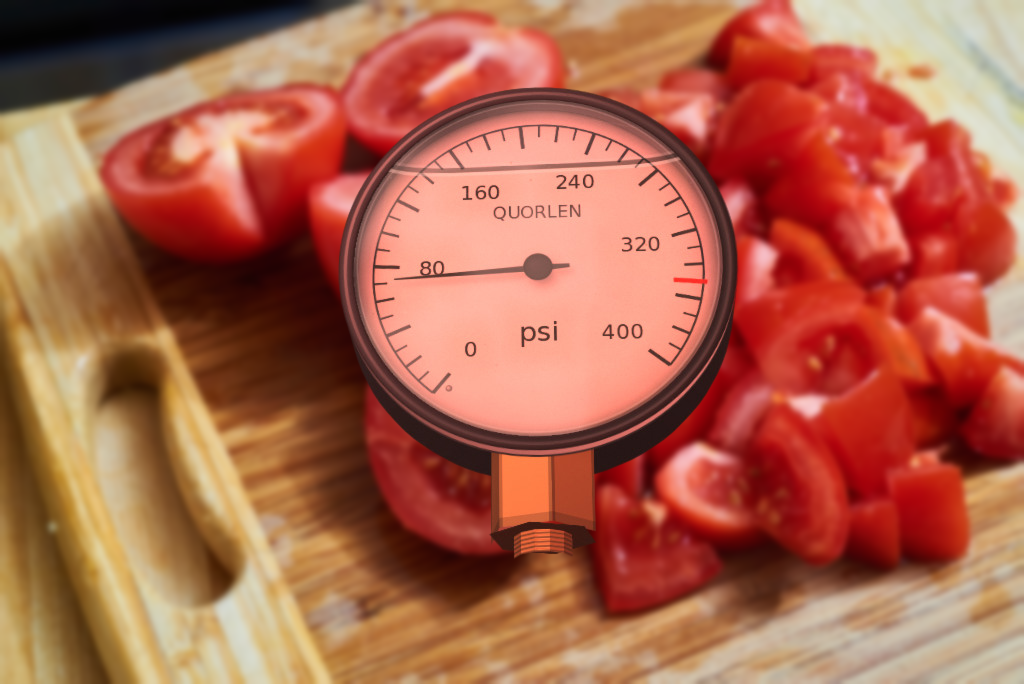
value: {"value": 70, "unit": "psi"}
